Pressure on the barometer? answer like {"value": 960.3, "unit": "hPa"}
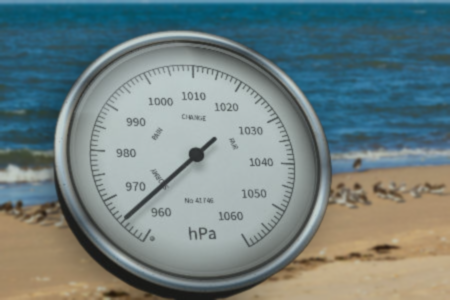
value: {"value": 965, "unit": "hPa"}
